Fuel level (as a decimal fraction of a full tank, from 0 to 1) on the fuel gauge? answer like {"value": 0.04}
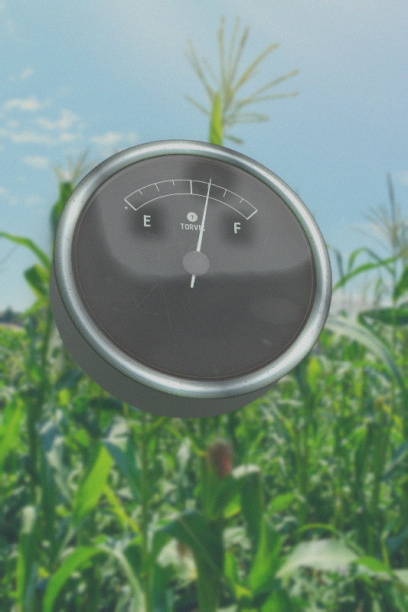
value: {"value": 0.625}
